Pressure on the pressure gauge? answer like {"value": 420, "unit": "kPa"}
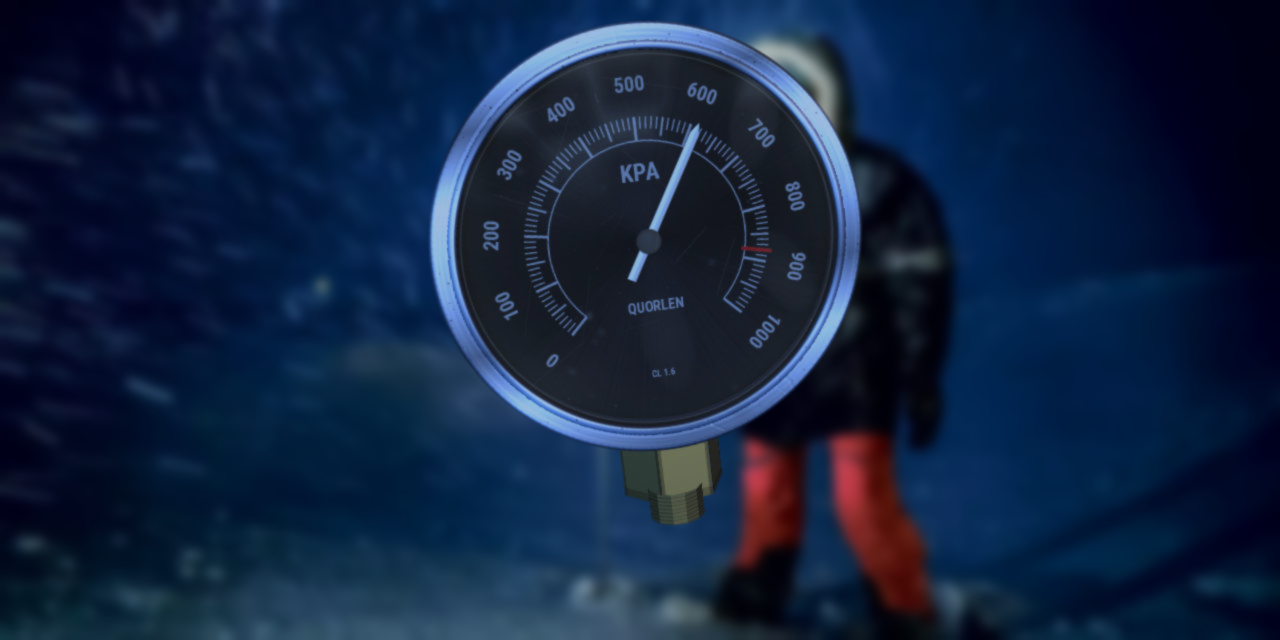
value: {"value": 610, "unit": "kPa"}
